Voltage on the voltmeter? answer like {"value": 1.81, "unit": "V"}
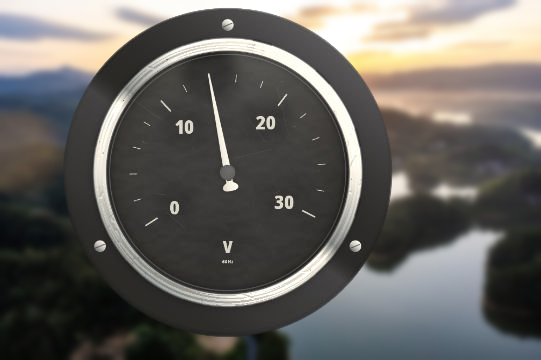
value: {"value": 14, "unit": "V"}
